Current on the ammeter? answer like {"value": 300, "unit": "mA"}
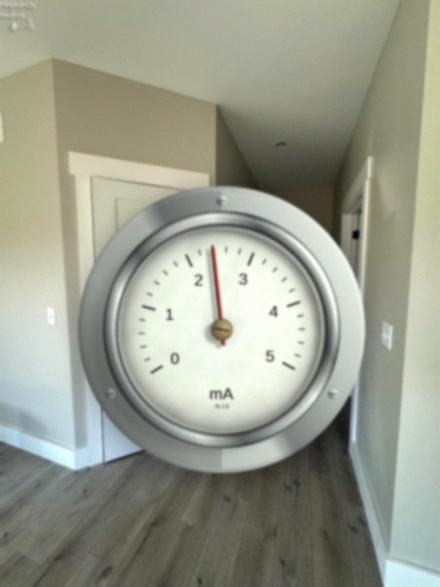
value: {"value": 2.4, "unit": "mA"}
